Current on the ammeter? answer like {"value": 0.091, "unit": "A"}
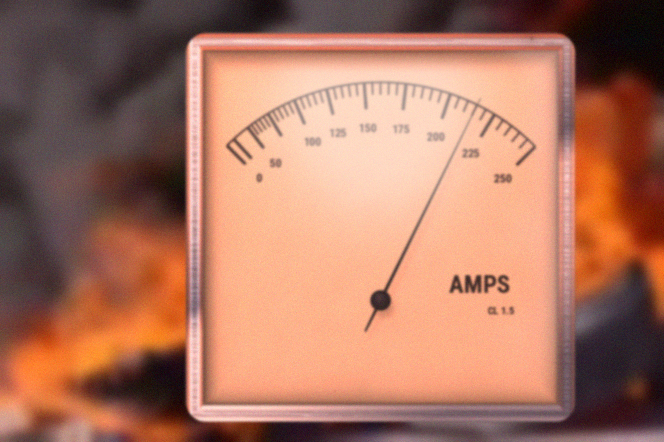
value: {"value": 215, "unit": "A"}
